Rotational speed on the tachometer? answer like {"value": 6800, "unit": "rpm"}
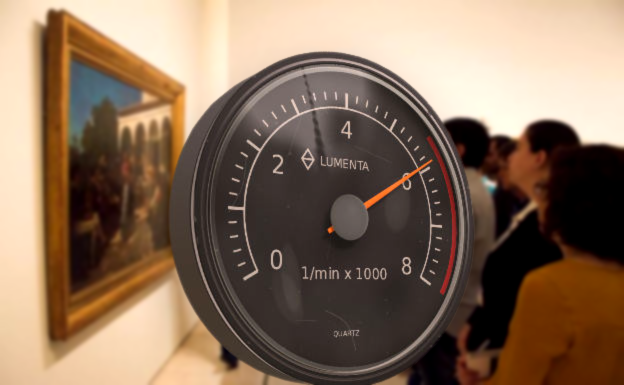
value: {"value": 5900, "unit": "rpm"}
